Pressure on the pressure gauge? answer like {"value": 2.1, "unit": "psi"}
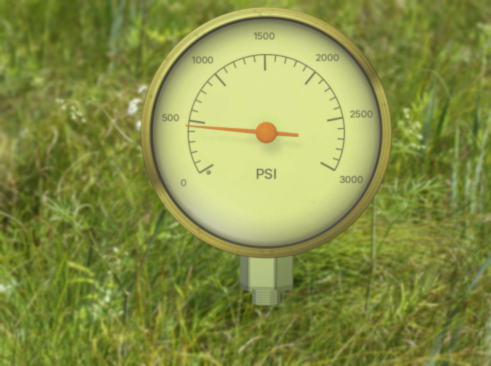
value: {"value": 450, "unit": "psi"}
